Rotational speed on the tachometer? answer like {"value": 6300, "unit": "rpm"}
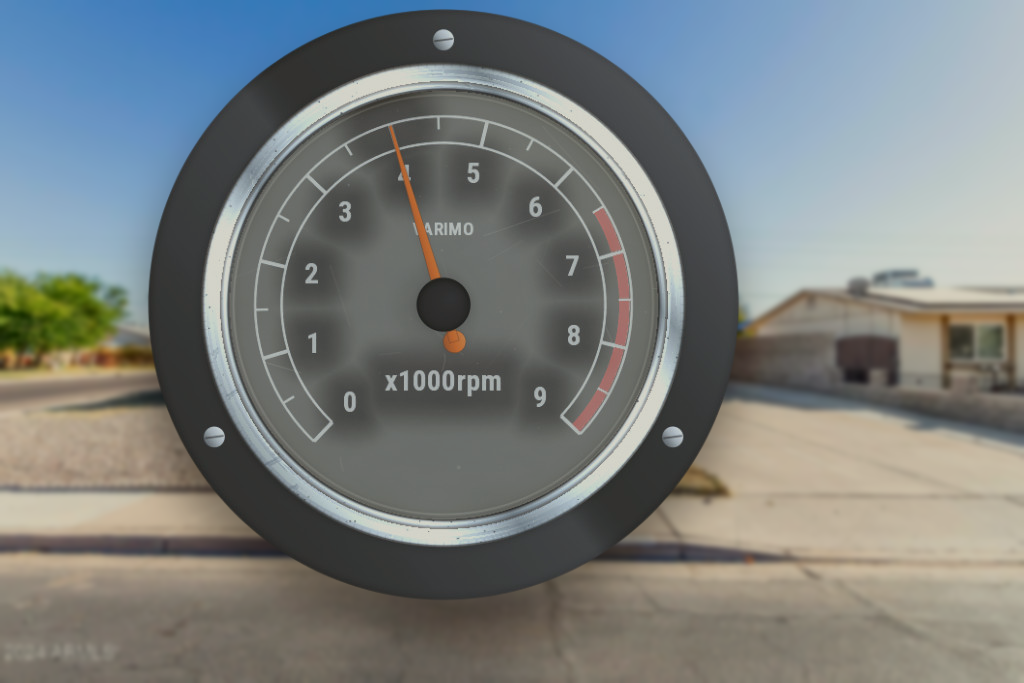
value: {"value": 4000, "unit": "rpm"}
